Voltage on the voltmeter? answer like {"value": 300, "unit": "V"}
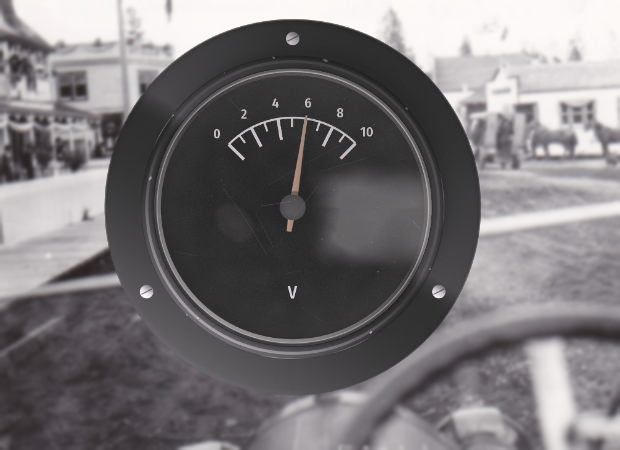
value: {"value": 6, "unit": "V"}
